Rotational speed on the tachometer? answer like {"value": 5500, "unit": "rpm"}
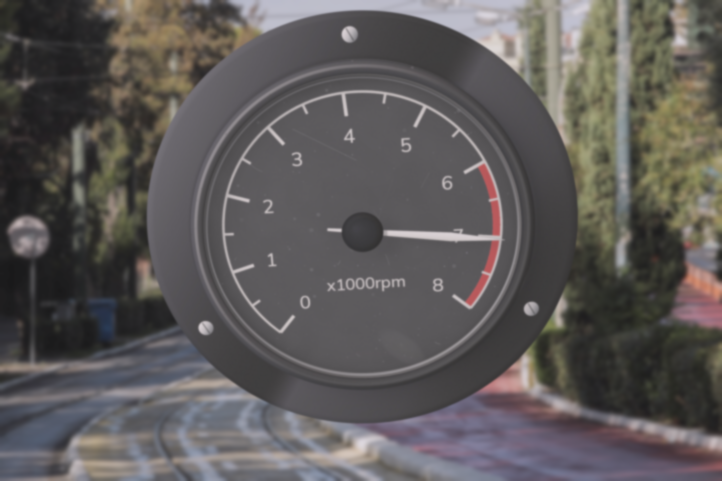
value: {"value": 7000, "unit": "rpm"}
